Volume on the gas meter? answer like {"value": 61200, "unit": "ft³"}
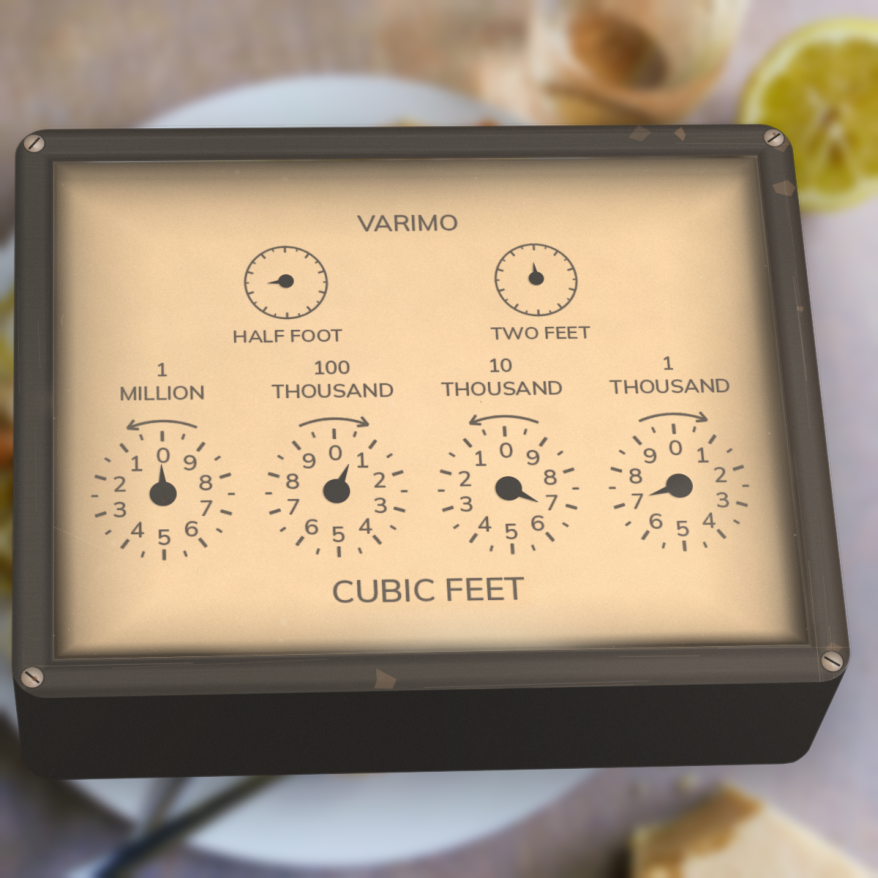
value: {"value": 6700, "unit": "ft³"}
